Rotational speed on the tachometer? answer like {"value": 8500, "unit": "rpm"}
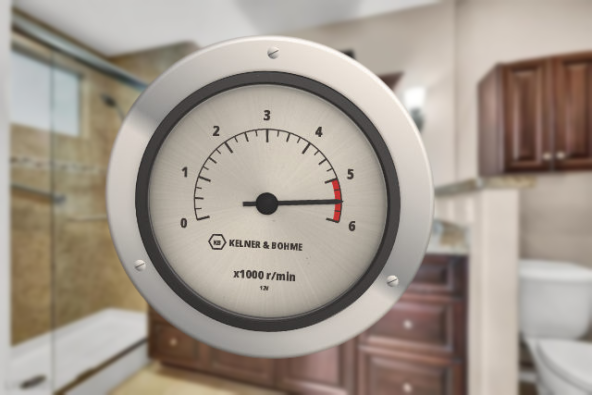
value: {"value": 5500, "unit": "rpm"}
